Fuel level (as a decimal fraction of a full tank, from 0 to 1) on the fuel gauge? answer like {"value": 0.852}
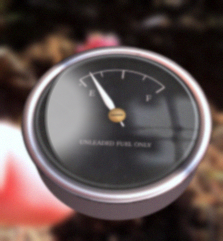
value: {"value": 0.125}
